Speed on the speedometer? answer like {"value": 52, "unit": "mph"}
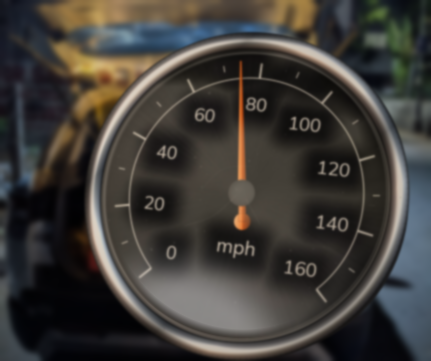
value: {"value": 75, "unit": "mph"}
